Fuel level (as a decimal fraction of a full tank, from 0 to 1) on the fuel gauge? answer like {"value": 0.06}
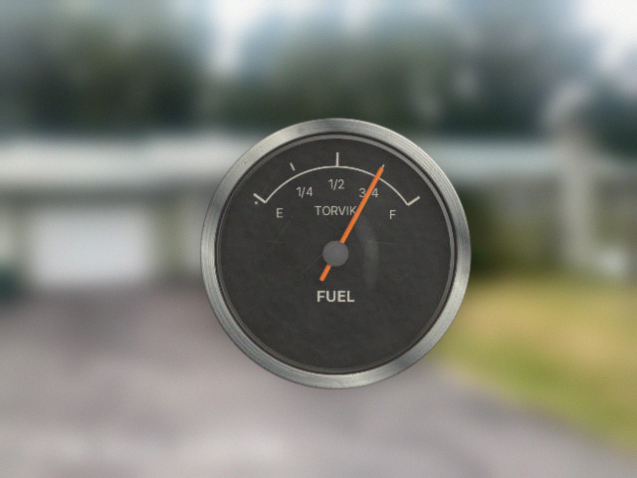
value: {"value": 0.75}
